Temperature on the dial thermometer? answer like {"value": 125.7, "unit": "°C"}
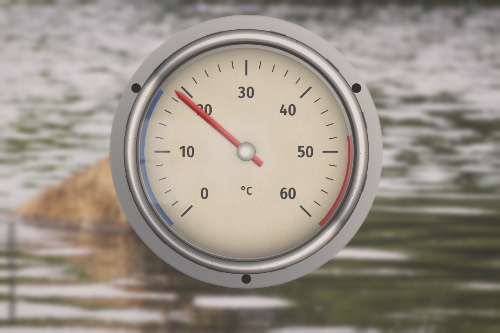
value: {"value": 19, "unit": "°C"}
